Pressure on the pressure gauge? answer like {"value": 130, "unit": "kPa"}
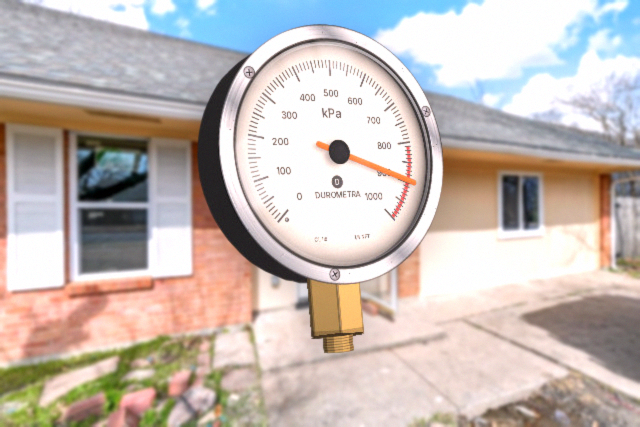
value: {"value": 900, "unit": "kPa"}
